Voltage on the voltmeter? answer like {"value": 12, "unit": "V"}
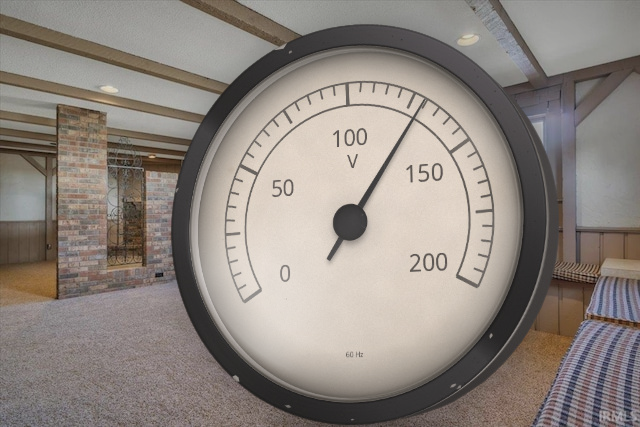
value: {"value": 130, "unit": "V"}
